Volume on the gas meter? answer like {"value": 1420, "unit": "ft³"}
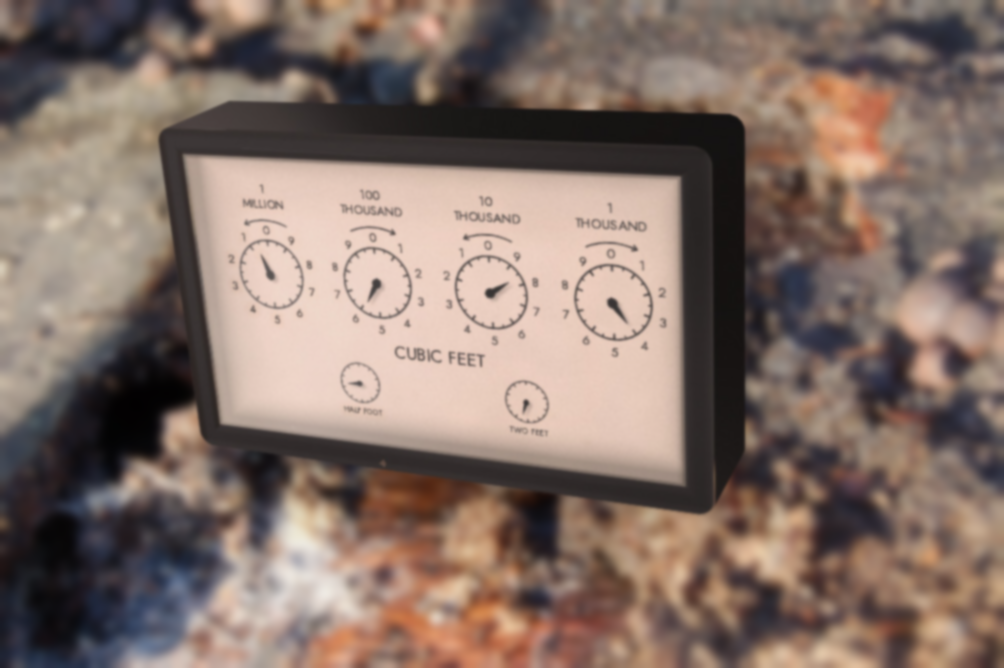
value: {"value": 58400, "unit": "ft³"}
